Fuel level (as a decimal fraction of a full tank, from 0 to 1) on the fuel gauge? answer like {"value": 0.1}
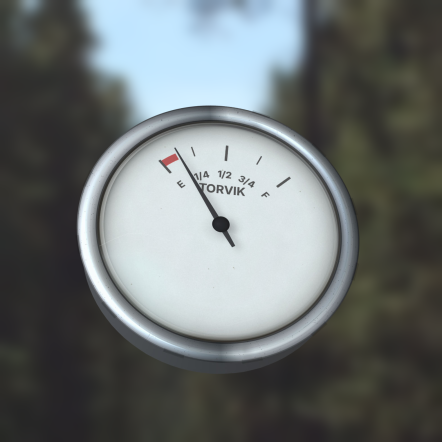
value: {"value": 0.125}
